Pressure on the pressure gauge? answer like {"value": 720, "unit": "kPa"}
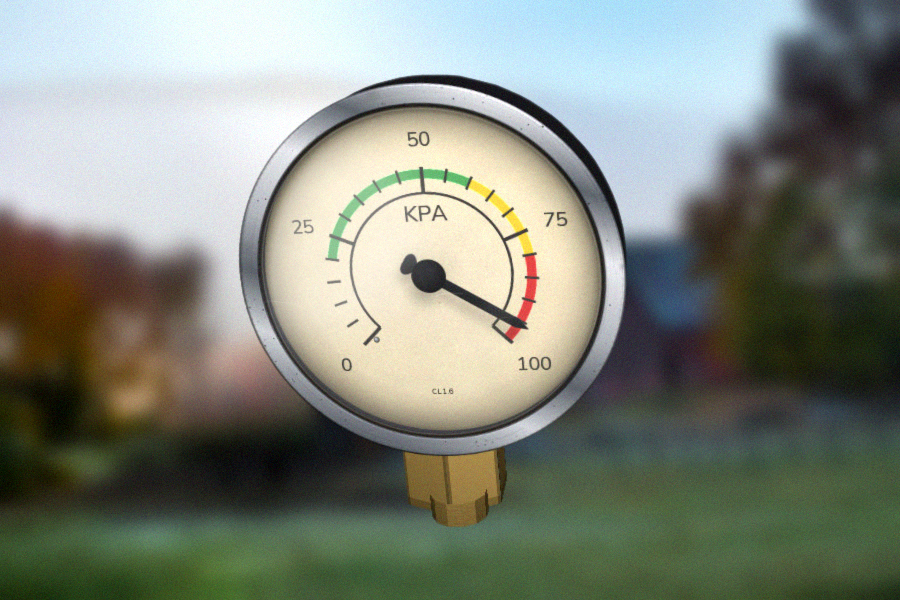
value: {"value": 95, "unit": "kPa"}
